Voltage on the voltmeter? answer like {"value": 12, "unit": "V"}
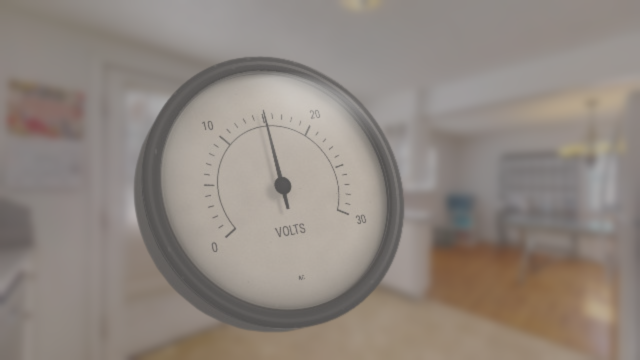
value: {"value": 15, "unit": "V"}
